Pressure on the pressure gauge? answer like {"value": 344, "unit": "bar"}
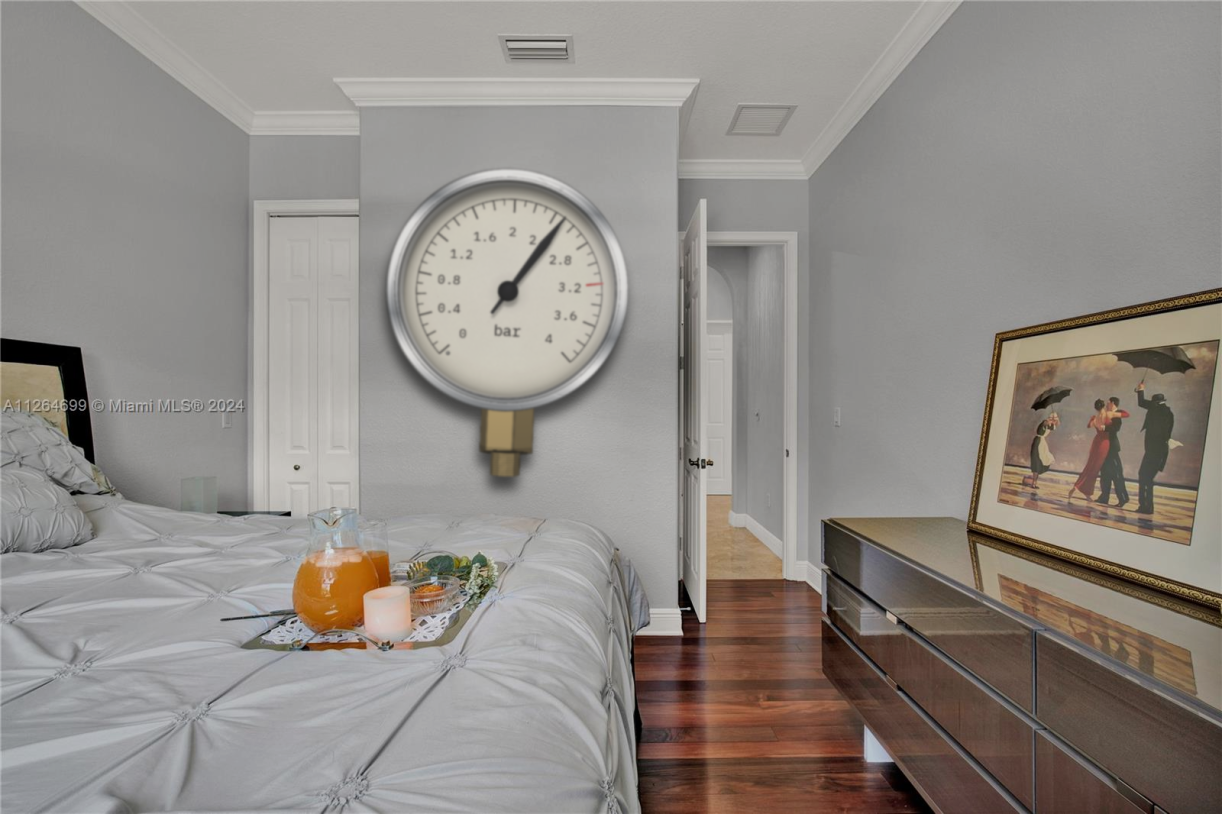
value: {"value": 2.5, "unit": "bar"}
